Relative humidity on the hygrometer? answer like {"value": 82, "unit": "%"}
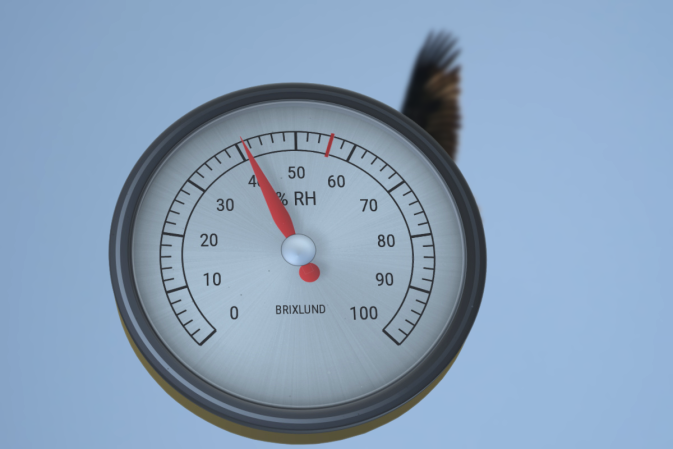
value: {"value": 41, "unit": "%"}
